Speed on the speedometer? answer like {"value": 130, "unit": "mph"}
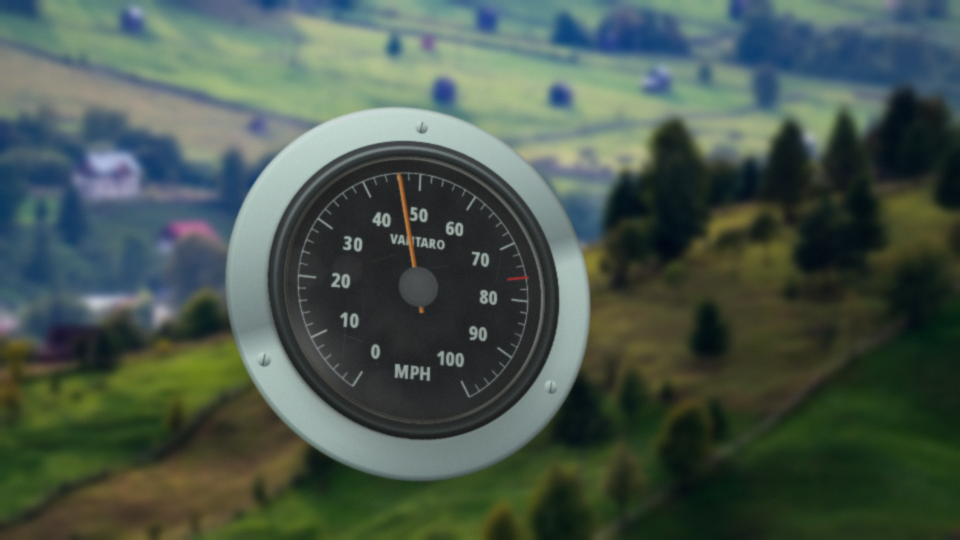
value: {"value": 46, "unit": "mph"}
